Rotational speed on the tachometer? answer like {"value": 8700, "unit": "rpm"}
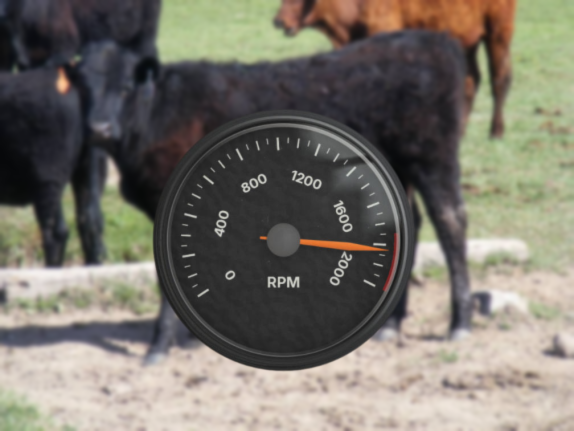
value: {"value": 1825, "unit": "rpm"}
